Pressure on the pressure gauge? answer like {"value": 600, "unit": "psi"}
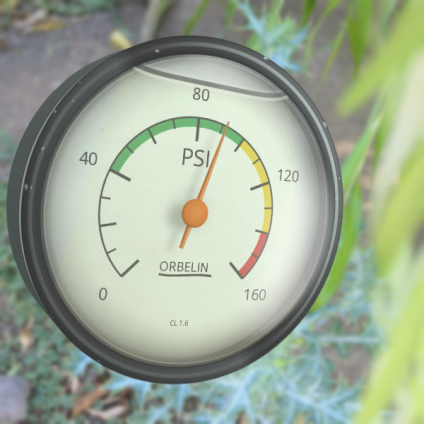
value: {"value": 90, "unit": "psi"}
